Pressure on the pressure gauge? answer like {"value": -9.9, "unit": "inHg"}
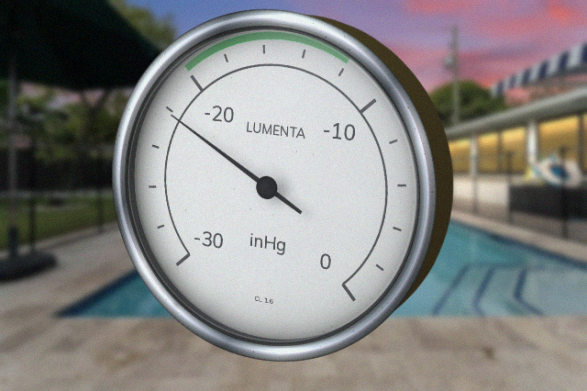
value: {"value": -22, "unit": "inHg"}
